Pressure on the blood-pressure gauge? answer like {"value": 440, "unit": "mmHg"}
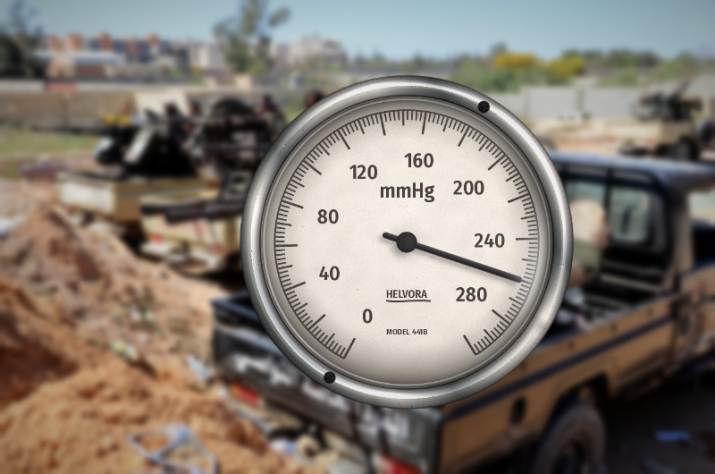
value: {"value": 260, "unit": "mmHg"}
